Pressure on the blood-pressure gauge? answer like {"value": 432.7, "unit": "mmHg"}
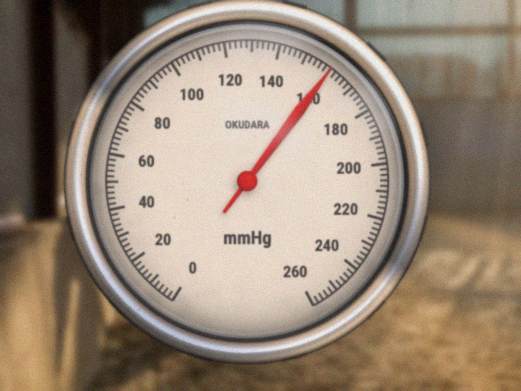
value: {"value": 160, "unit": "mmHg"}
